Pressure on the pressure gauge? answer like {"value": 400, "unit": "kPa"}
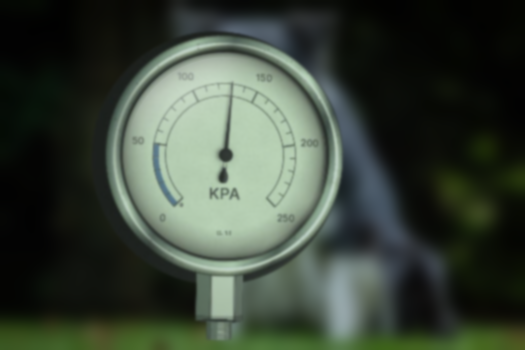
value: {"value": 130, "unit": "kPa"}
